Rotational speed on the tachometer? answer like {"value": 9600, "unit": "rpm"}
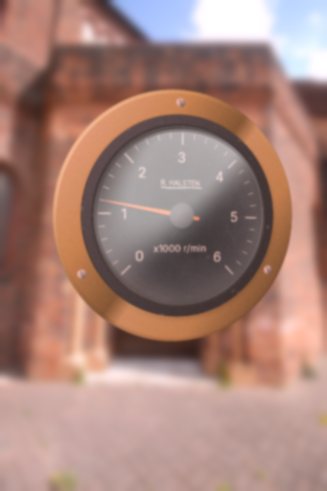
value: {"value": 1200, "unit": "rpm"}
